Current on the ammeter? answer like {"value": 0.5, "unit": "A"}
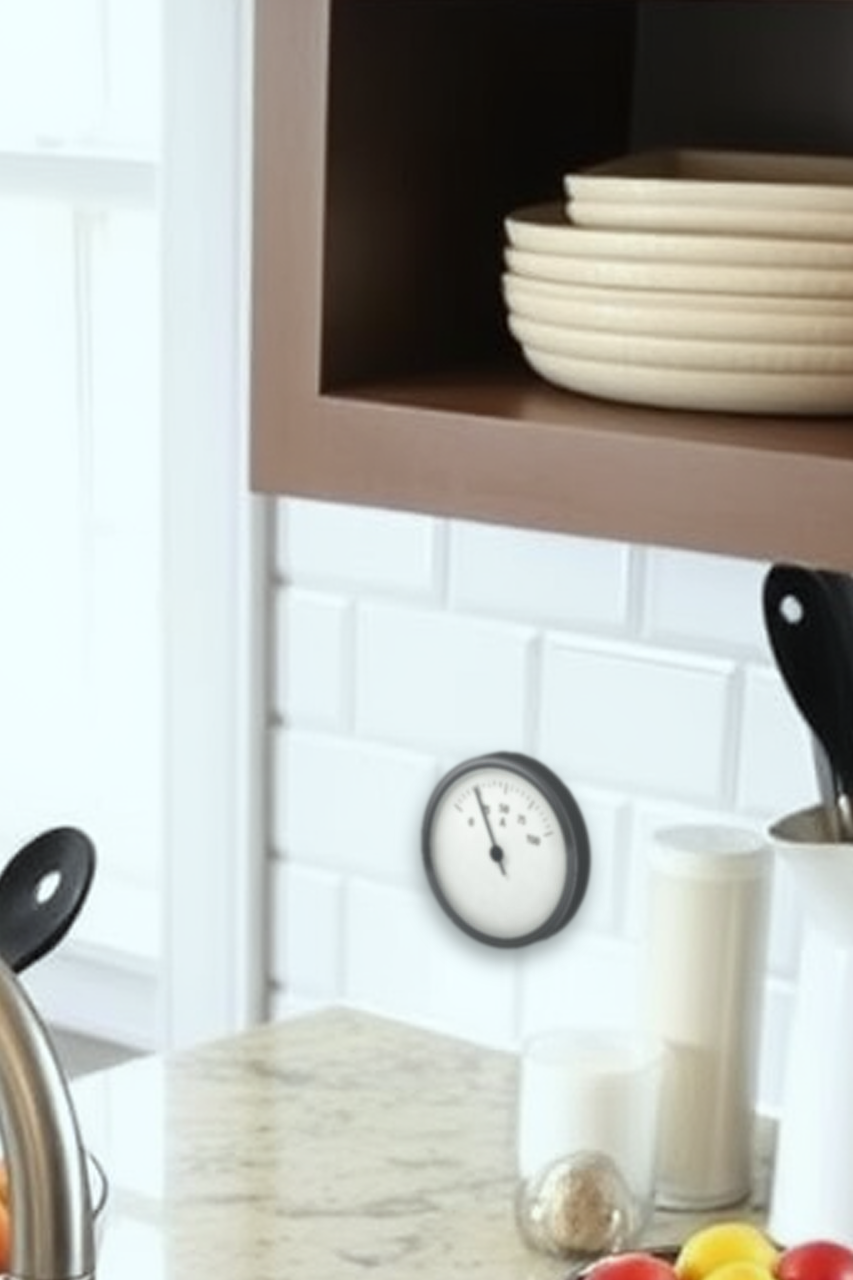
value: {"value": 25, "unit": "A"}
